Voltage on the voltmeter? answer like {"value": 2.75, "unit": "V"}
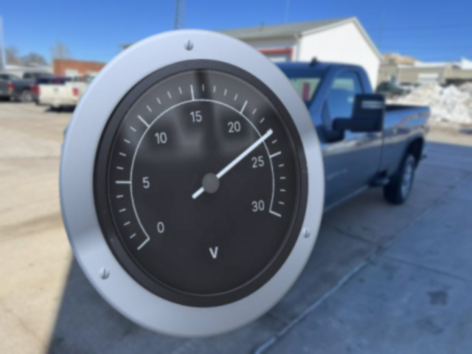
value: {"value": 23, "unit": "V"}
